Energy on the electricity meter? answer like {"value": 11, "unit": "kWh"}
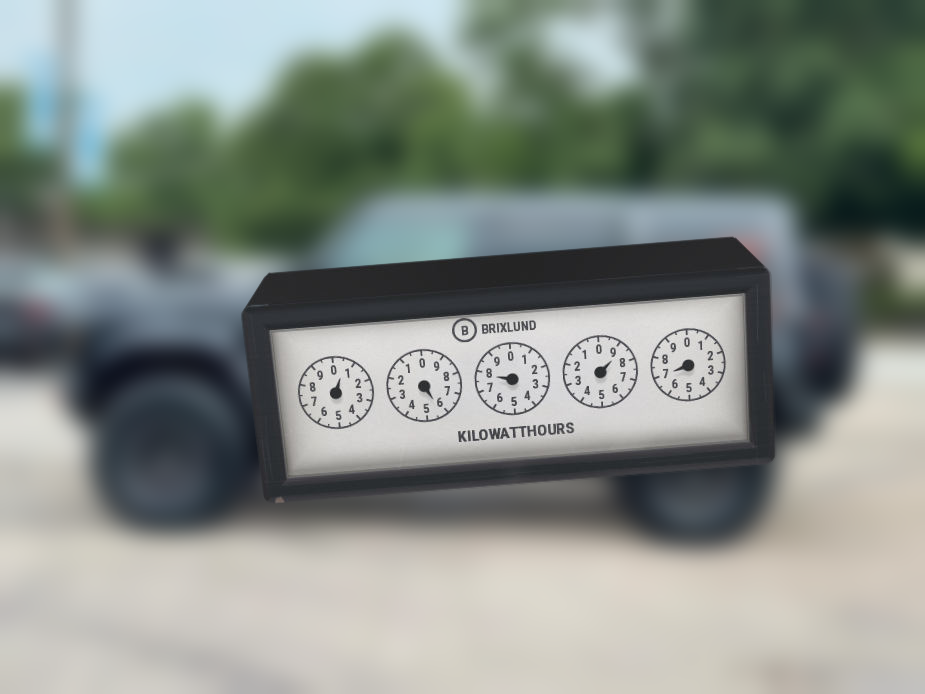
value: {"value": 5787, "unit": "kWh"}
